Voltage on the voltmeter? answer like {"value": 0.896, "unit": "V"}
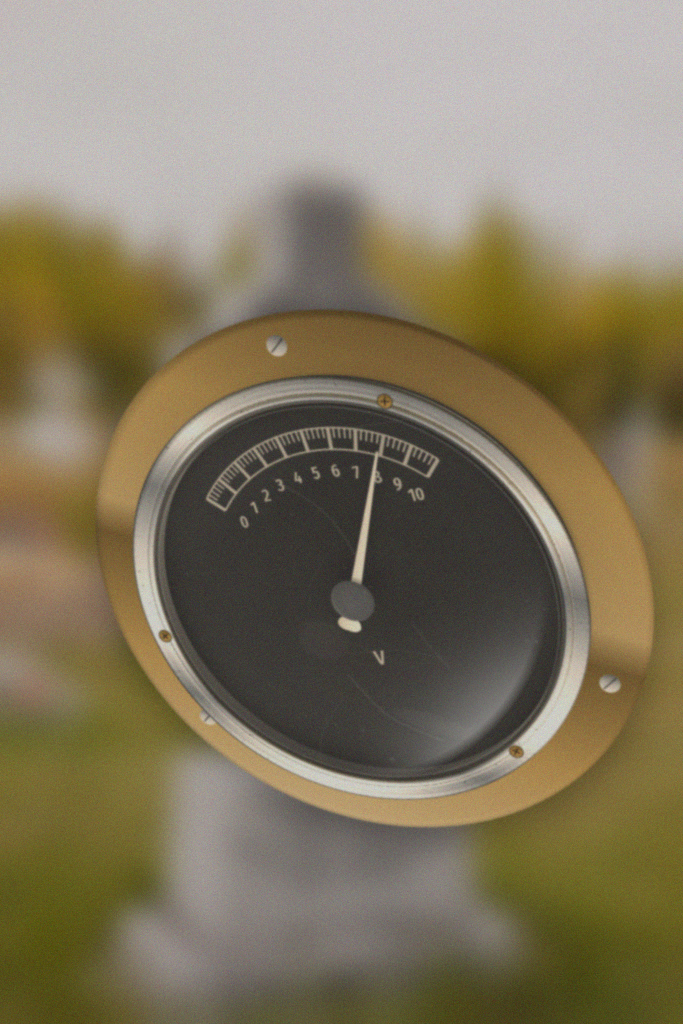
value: {"value": 8, "unit": "V"}
